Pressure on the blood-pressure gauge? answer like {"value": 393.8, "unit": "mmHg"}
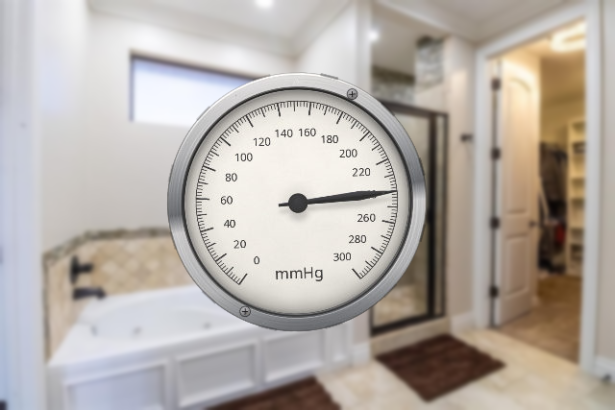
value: {"value": 240, "unit": "mmHg"}
